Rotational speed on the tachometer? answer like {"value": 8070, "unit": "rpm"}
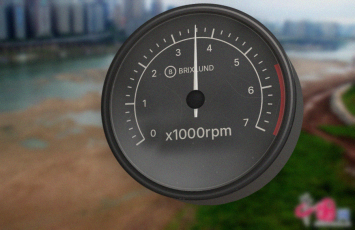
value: {"value": 3600, "unit": "rpm"}
